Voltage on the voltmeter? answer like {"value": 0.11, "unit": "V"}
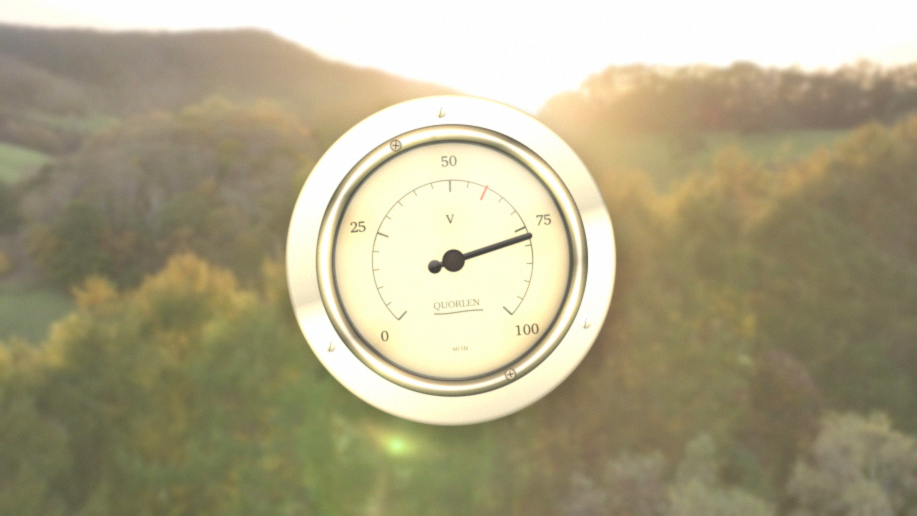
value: {"value": 77.5, "unit": "V"}
